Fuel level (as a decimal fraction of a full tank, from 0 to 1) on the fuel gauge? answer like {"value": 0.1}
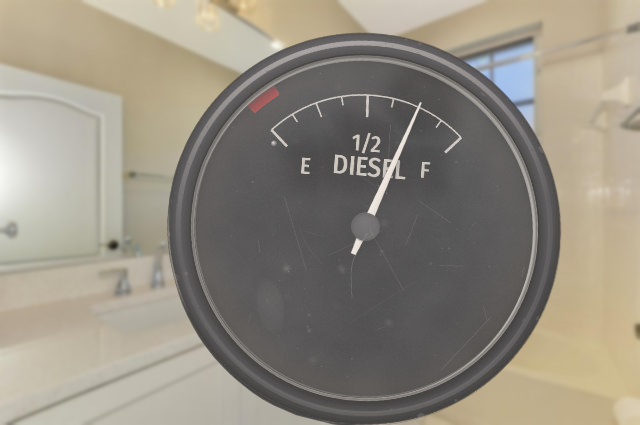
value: {"value": 0.75}
